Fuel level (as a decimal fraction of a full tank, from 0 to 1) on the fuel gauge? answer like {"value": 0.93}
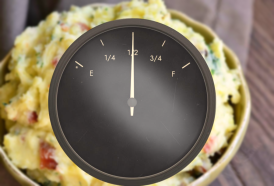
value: {"value": 0.5}
